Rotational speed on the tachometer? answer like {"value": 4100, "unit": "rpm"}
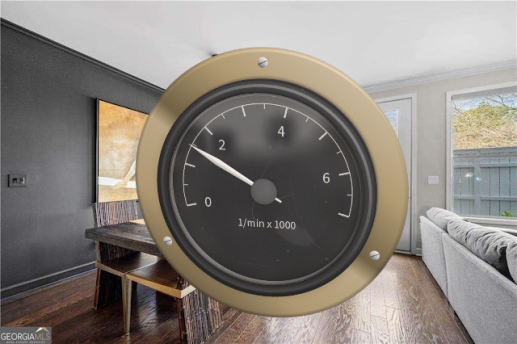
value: {"value": 1500, "unit": "rpm"}
